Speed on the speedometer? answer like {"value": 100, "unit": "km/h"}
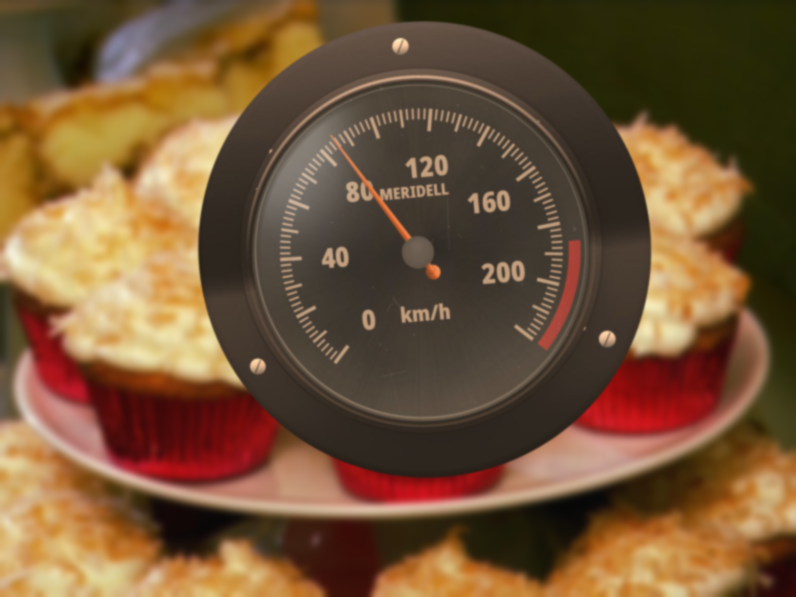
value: {"value": 86, "unit": "km/h"}
